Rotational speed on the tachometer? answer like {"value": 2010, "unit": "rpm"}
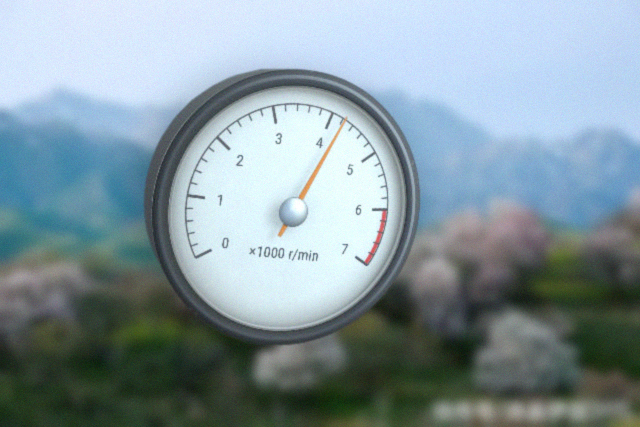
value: {"value": 4200, "unit": "rpm"}
